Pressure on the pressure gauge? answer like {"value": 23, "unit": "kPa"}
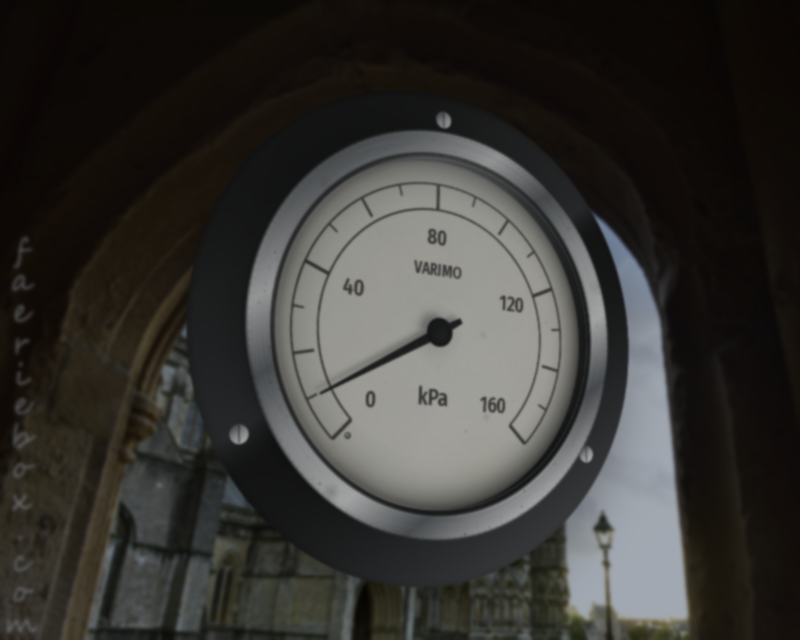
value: {"value": 10, "unit": "kPa"}
